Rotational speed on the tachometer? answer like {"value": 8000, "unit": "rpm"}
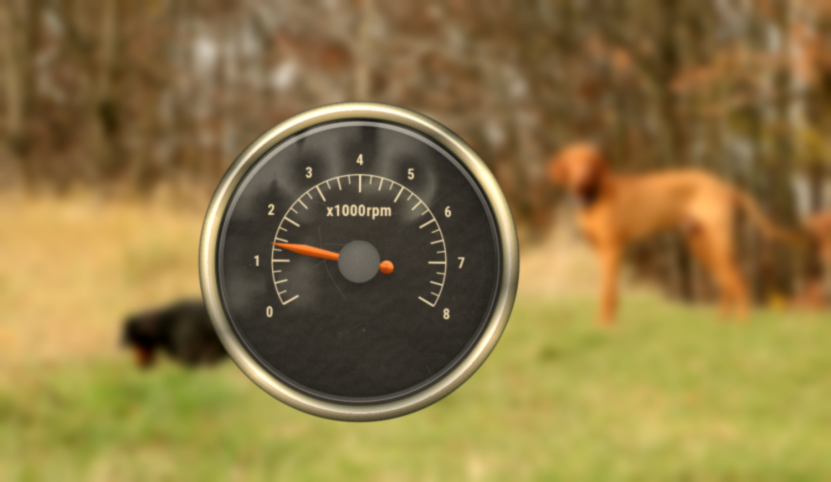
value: {"value": 1375, "unit": "rpm"}
